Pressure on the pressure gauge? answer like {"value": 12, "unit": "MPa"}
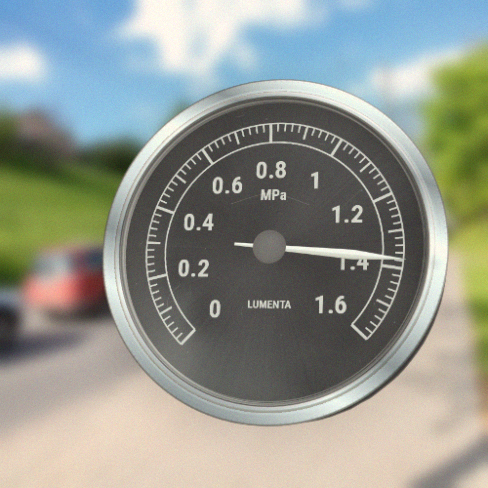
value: {"value": 1.38, "unit": "MPa"}
